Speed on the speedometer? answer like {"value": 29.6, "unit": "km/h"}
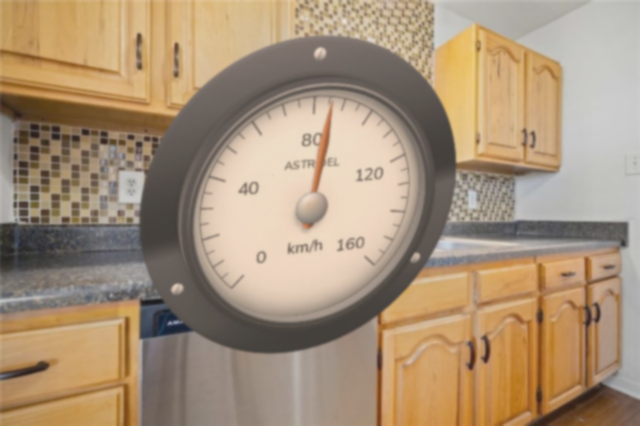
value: {"value": 85, "unit": "km/h"}
